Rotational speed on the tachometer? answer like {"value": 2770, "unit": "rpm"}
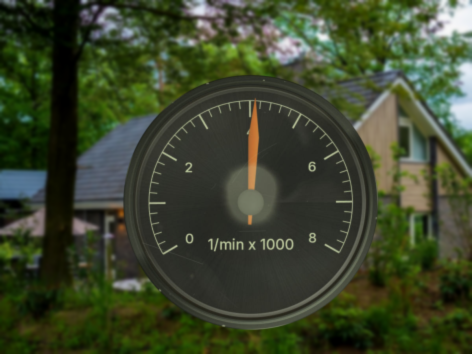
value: {"value": 4100, "unit": "rpm"}
